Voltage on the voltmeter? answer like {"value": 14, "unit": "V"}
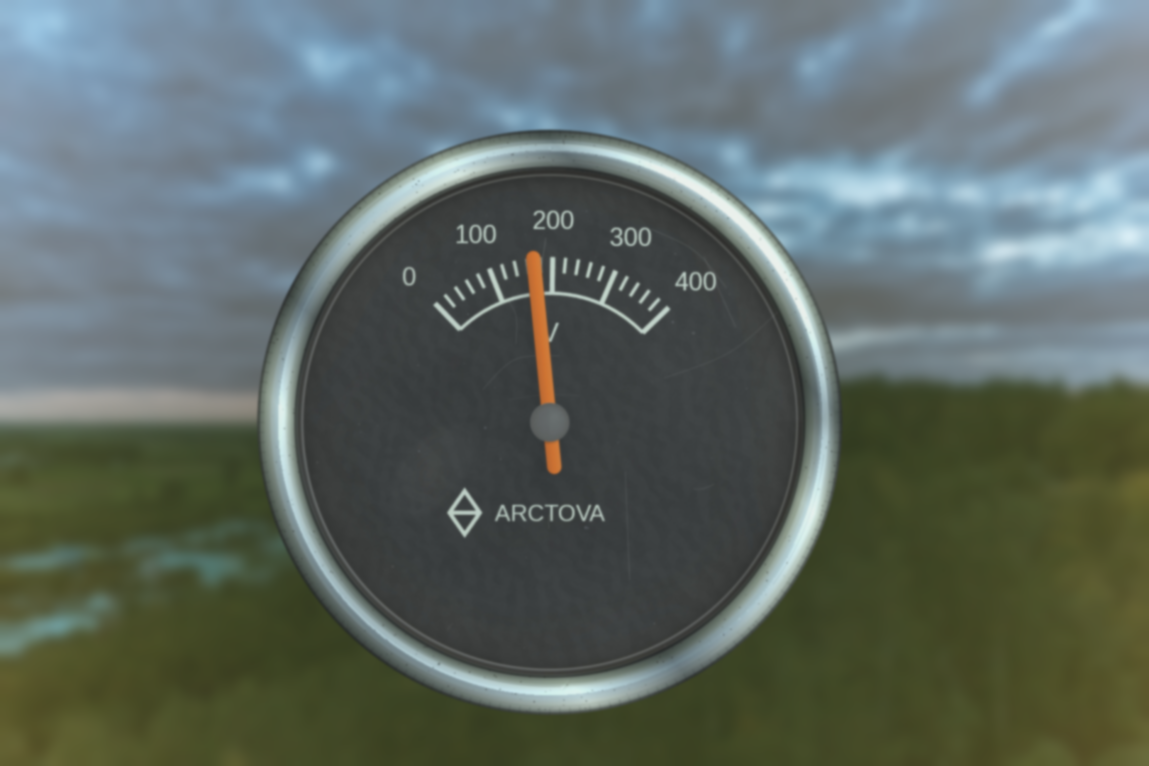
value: {"value": 170, "unit": "V"}
